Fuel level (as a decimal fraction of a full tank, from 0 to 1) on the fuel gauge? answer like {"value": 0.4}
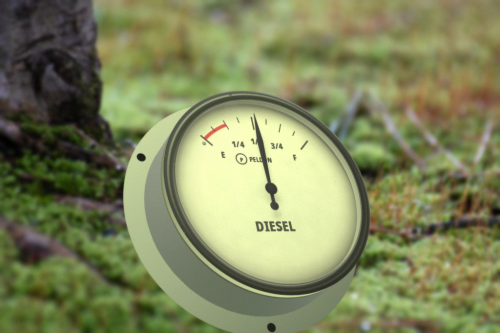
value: {"value": 0.5}
